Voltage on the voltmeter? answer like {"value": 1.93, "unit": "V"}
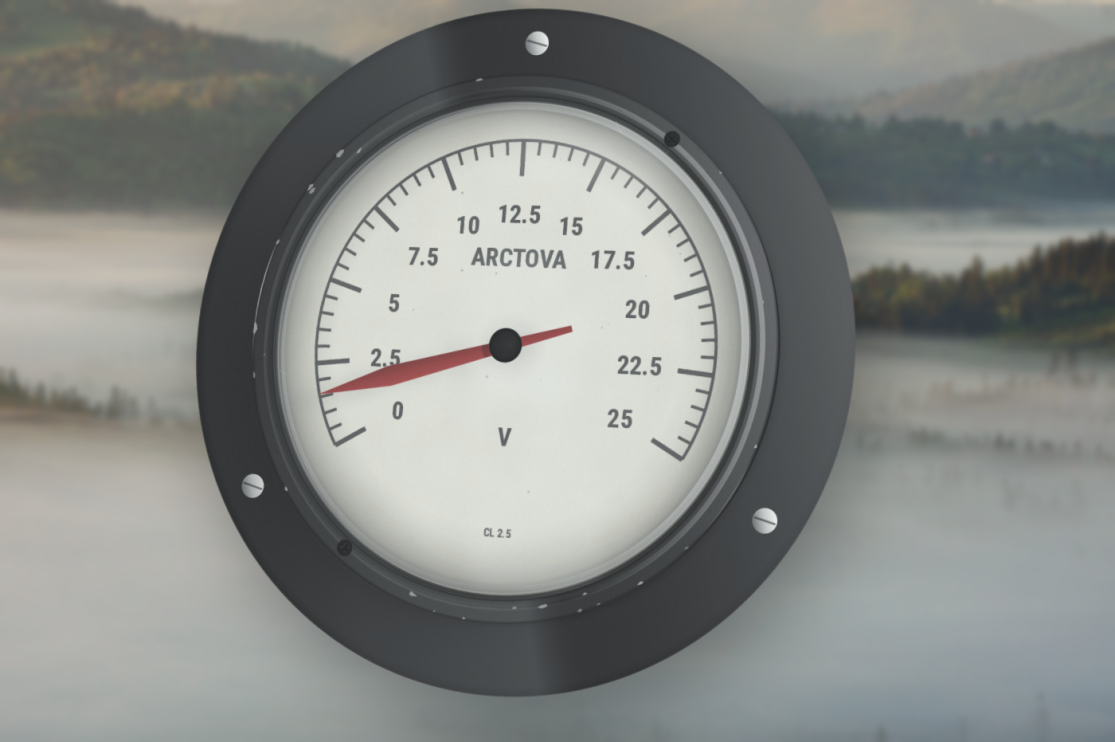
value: {"value": 1.5, "unit": "V"}
